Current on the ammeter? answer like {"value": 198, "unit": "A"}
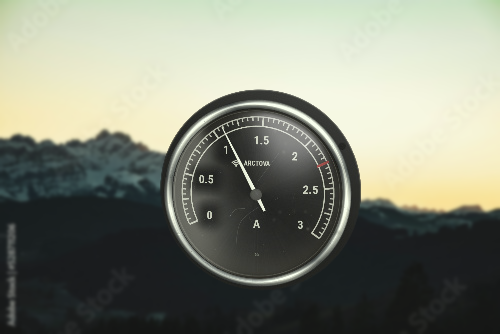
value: {"value": 1.1, "unit": "A"}
